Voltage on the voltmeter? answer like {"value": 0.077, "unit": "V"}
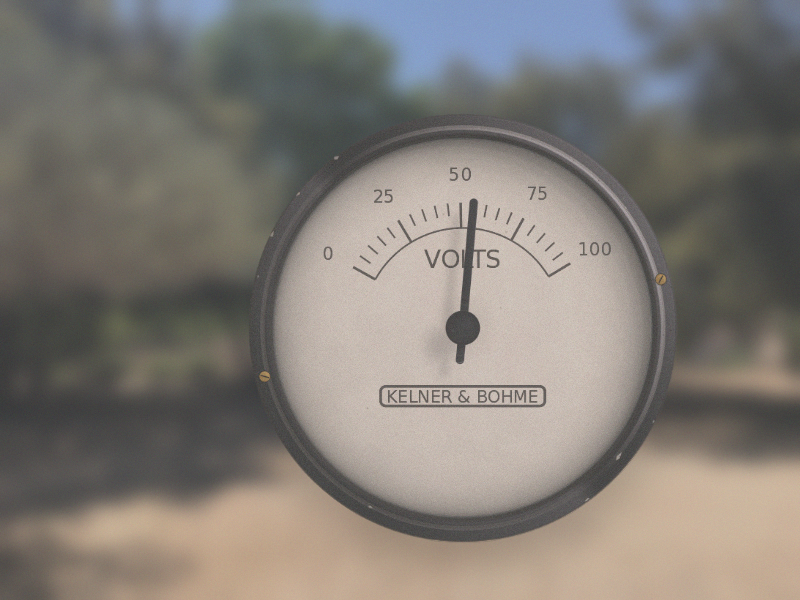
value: {"value": 55, "unit": "V"}
